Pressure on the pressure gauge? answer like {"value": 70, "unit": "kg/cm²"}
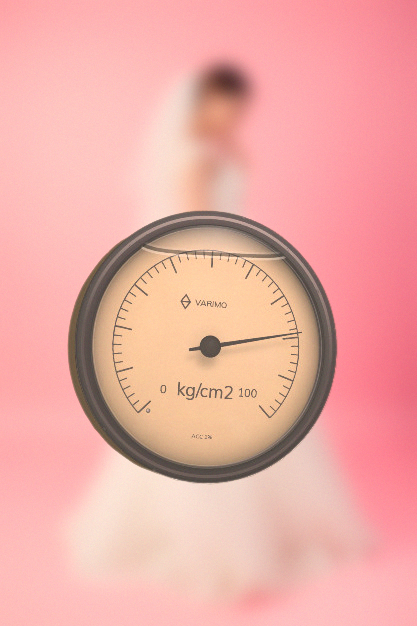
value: {"value": 79, "unit": "kg/cm²"}
